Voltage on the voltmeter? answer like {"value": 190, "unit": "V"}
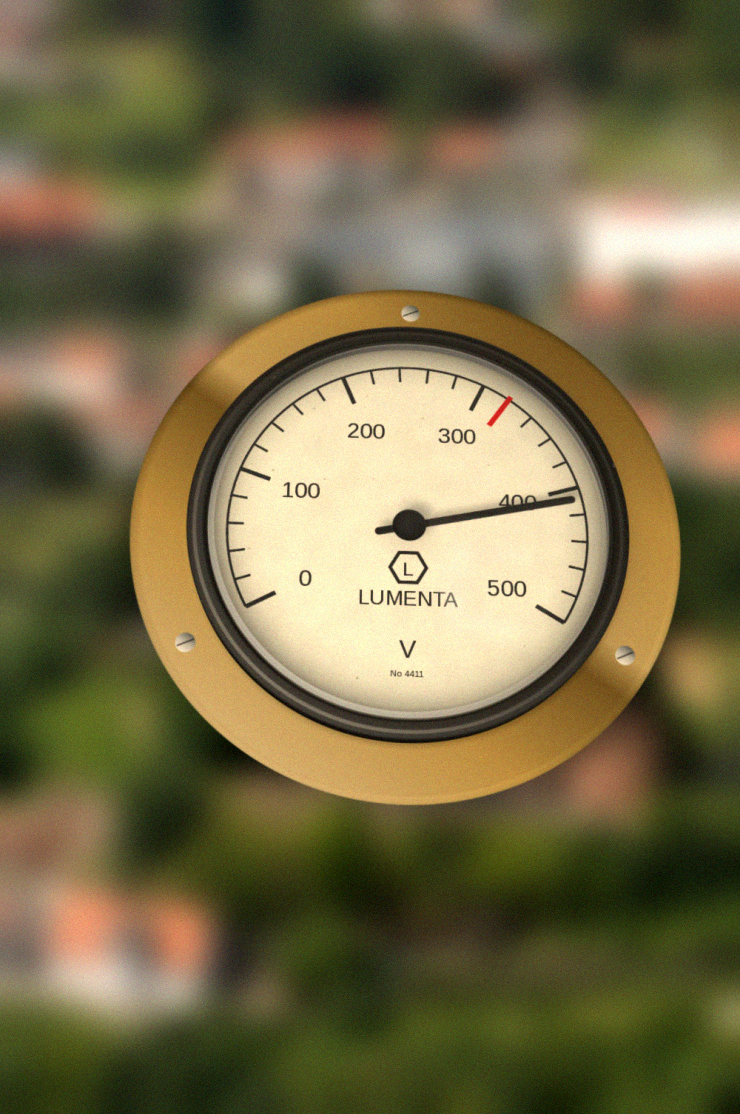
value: {"value": 410, "unit": "V"}
